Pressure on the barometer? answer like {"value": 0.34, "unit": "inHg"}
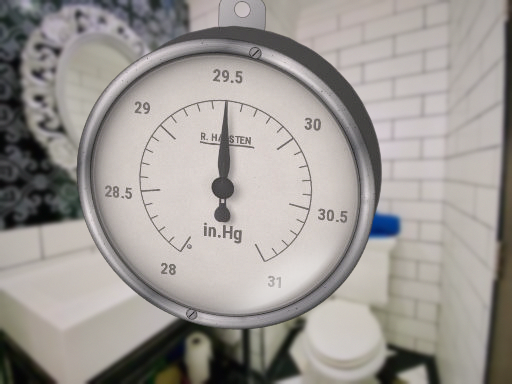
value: {"value": 29.5, "unit": "inHg"}
